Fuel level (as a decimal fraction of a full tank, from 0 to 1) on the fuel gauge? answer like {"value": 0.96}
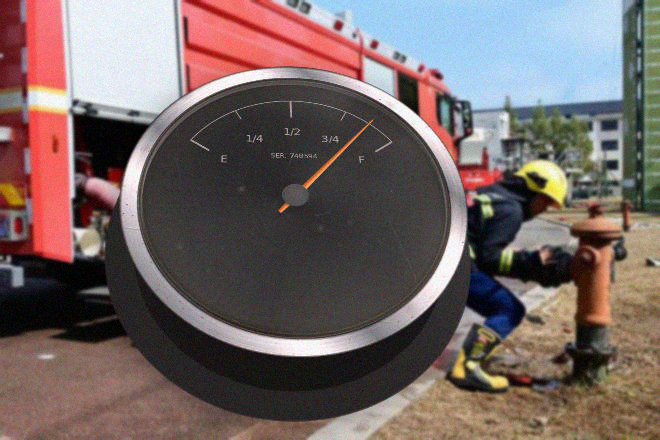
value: {"value": 0.875}
